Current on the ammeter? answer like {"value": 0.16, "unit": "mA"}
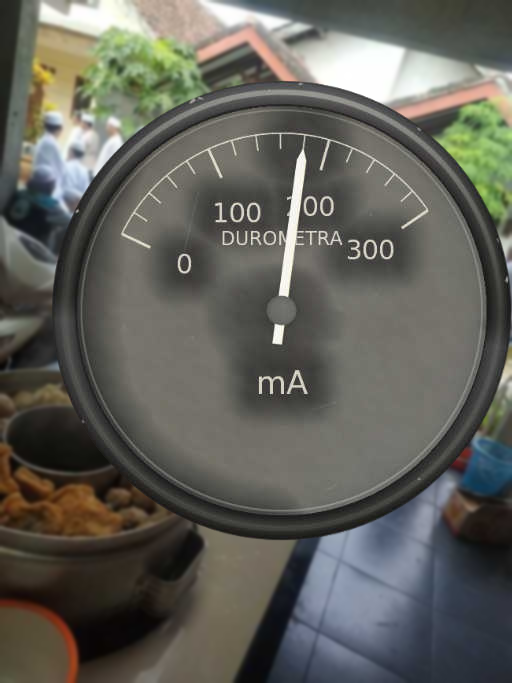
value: {"value": 180, "unit": "mA"}
